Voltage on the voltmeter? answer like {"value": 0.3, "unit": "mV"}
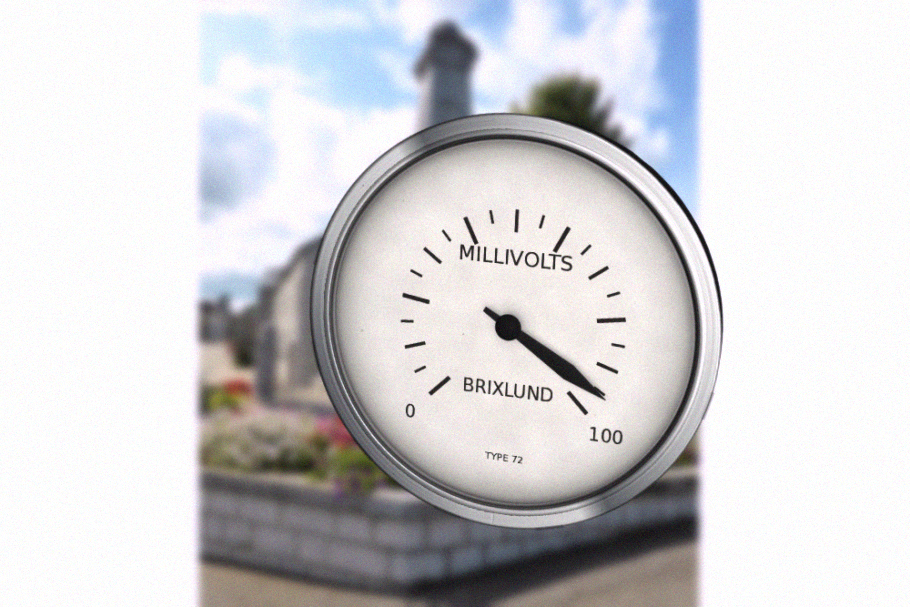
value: {"value": 95, "unit": "mV"}
